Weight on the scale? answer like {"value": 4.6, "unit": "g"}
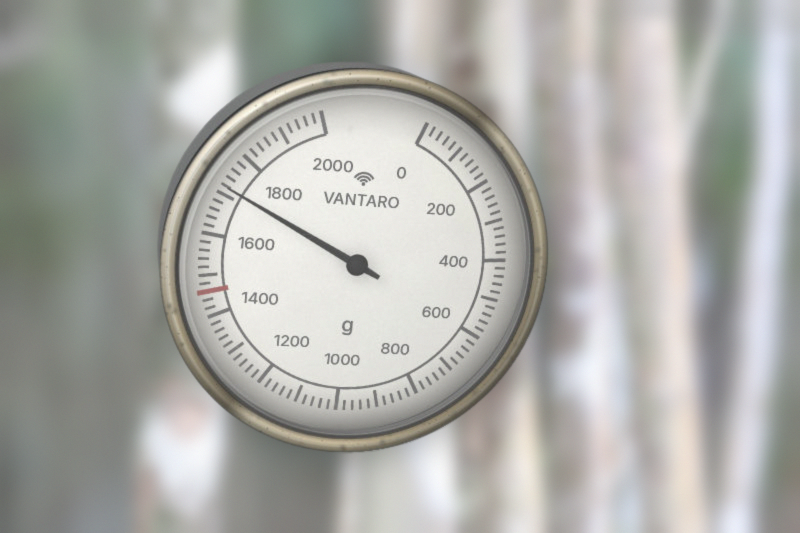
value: {"value": 1720, "unit": "g"}
